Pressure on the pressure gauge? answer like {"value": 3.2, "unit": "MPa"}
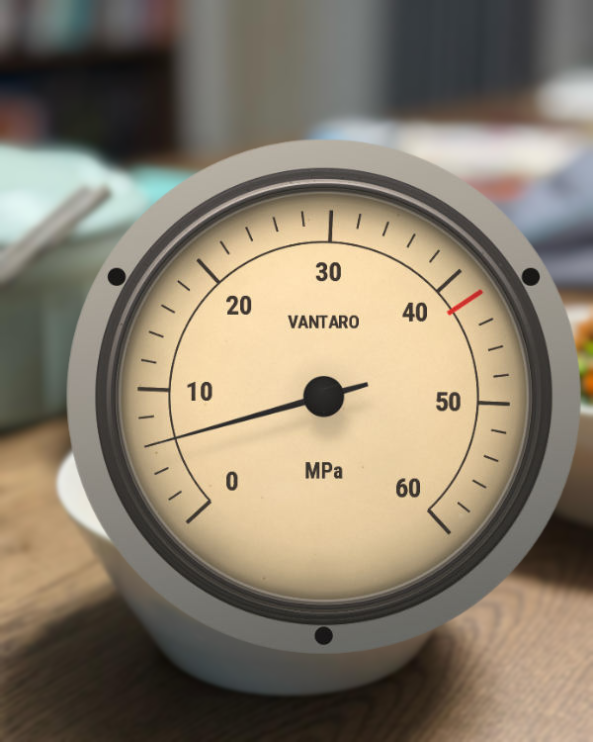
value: {"value": 6, "unit": "MPa"}
